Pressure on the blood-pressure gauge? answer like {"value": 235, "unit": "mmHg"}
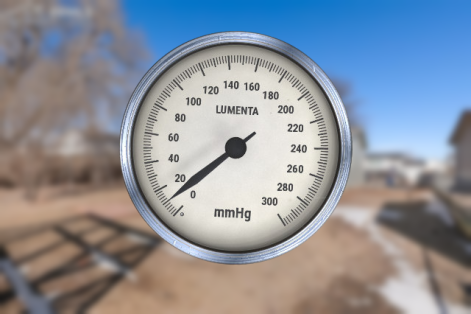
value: {"value": 10, "unit": "mmHg"}
